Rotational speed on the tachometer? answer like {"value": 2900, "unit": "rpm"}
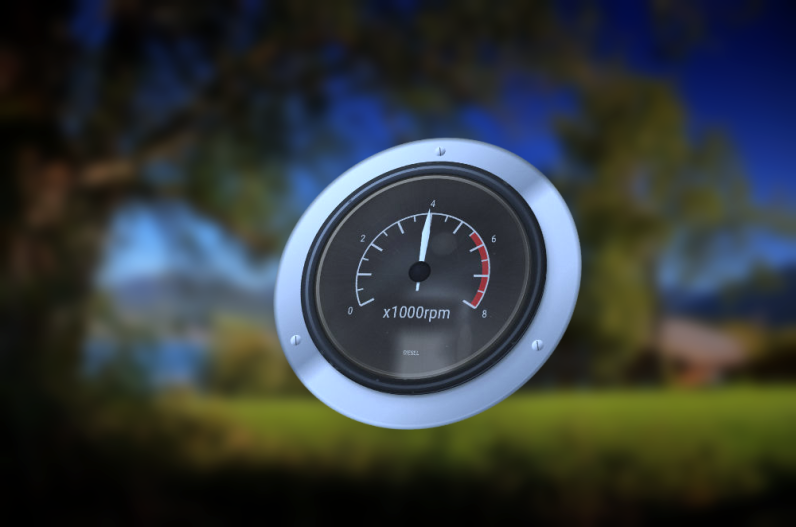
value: {"value": 4000, "unit": "rpm"}
